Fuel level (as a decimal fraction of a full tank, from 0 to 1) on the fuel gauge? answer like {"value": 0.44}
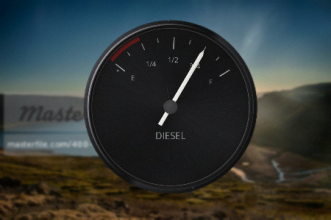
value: {"value": 0.75}
